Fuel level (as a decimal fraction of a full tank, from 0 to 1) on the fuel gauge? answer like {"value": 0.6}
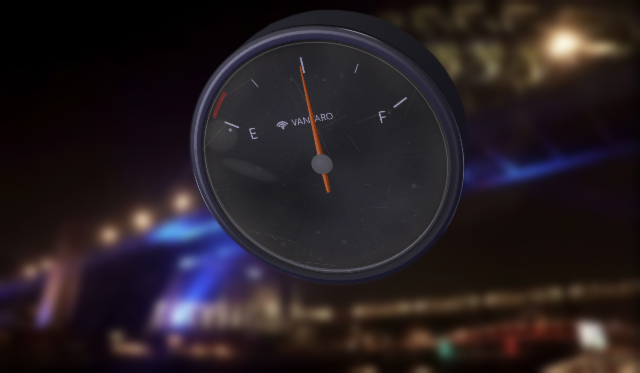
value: {"value": 0.5}
